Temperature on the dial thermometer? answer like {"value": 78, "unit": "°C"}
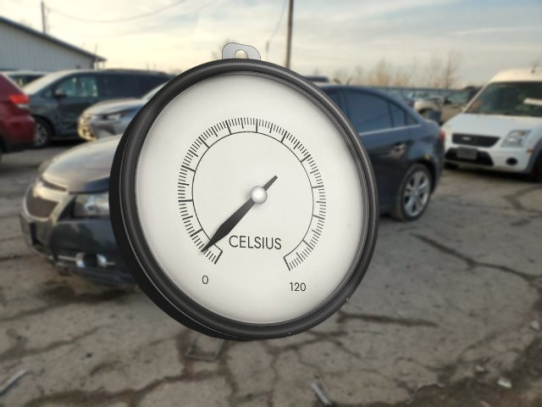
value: {"value": 5, "unit": "°C"}
